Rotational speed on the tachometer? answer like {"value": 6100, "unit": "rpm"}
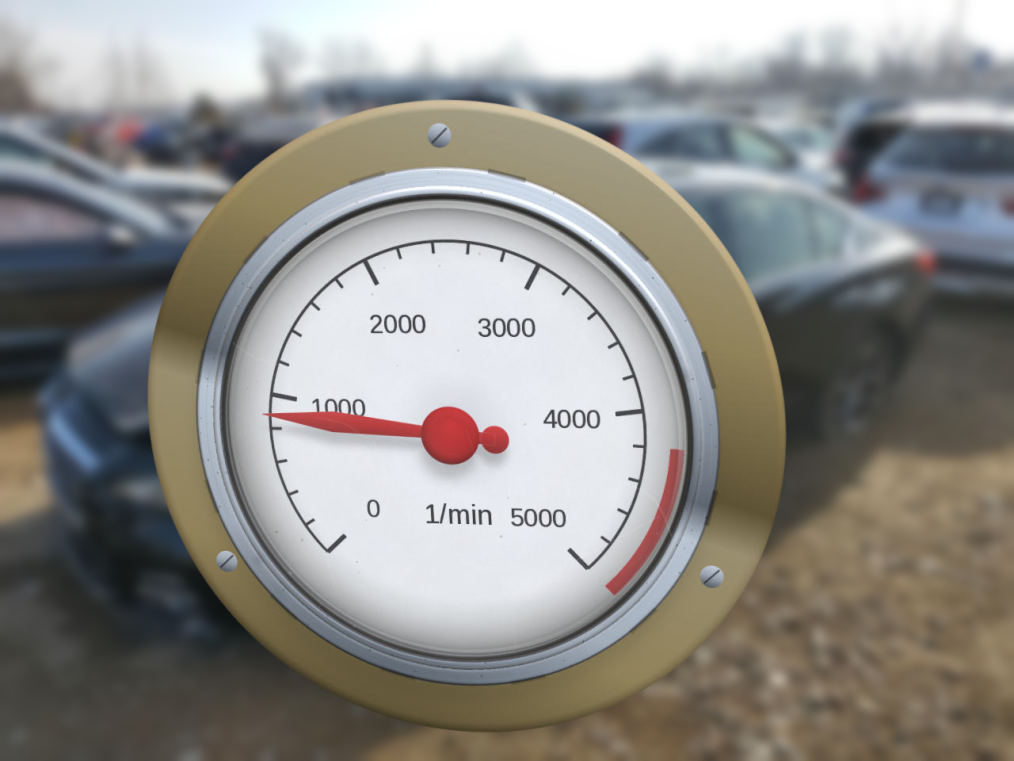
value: {"value": 900, "unit": "rpm"}
